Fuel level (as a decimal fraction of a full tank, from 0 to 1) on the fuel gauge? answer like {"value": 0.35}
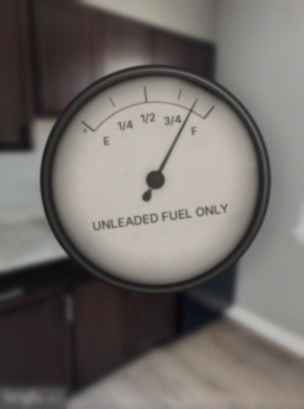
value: {"value": 0.875}
